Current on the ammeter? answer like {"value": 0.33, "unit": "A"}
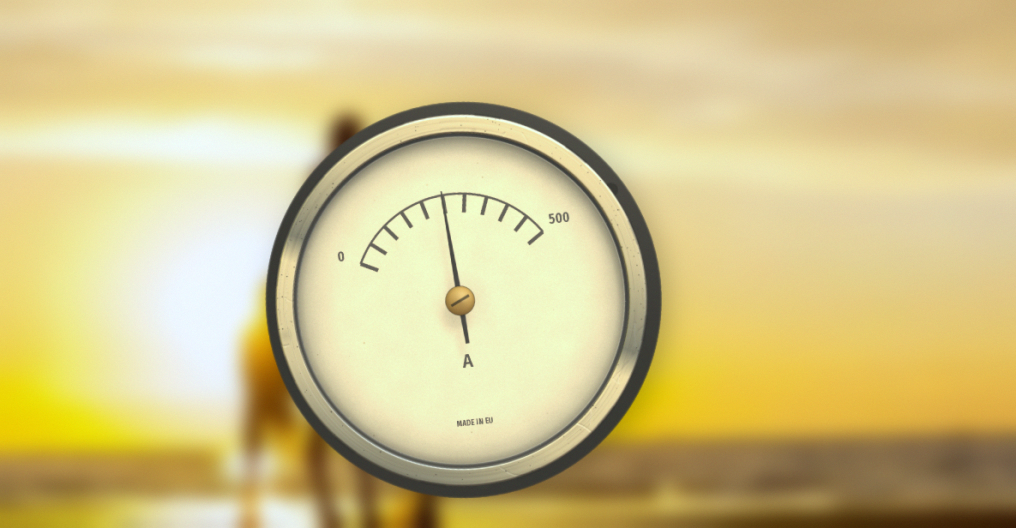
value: {"value": 250, "unit": "A"}
